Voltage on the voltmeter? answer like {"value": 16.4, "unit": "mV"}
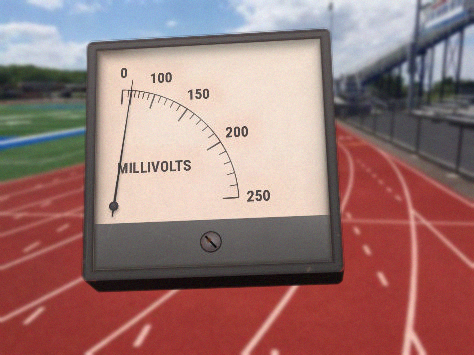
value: {"value": 50, "unit": "mV"}
